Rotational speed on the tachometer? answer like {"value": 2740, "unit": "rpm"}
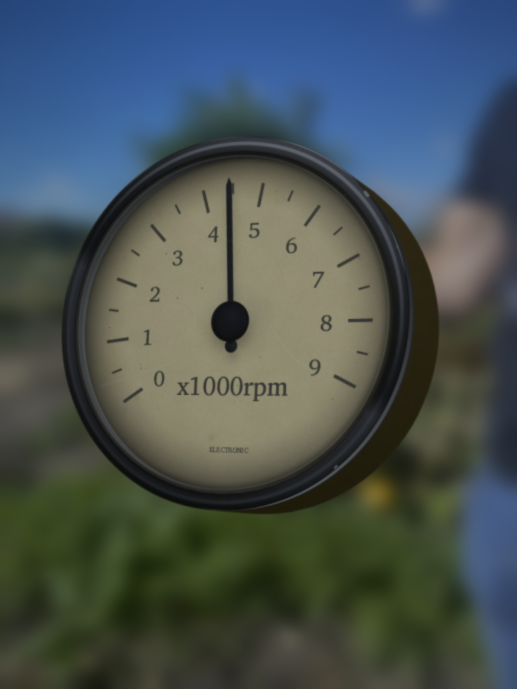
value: {"value": 4500, "unit": "rpm"}
